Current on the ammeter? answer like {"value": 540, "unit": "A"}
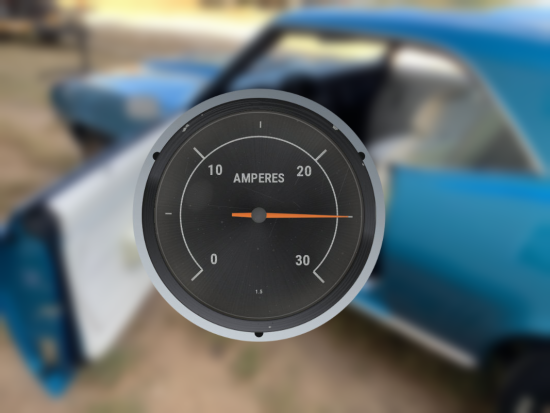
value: {"value": 25, "unit": "A"}
